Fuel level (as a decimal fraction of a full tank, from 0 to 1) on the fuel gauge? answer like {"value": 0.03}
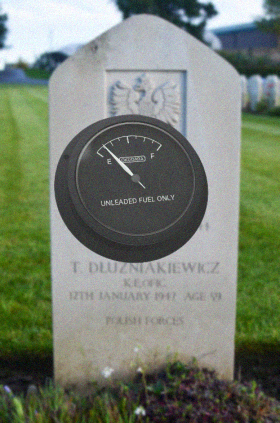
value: {"value": 0.125}
